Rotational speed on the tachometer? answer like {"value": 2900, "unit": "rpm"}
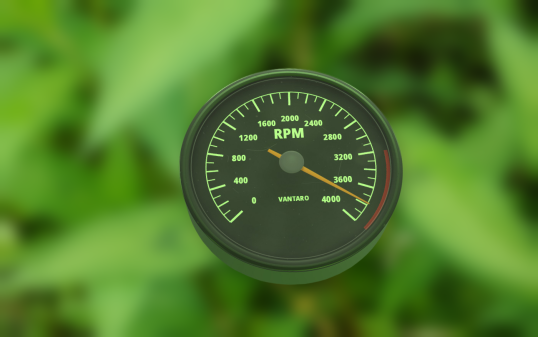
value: {"value": 3800, "unit": "rpm"}
